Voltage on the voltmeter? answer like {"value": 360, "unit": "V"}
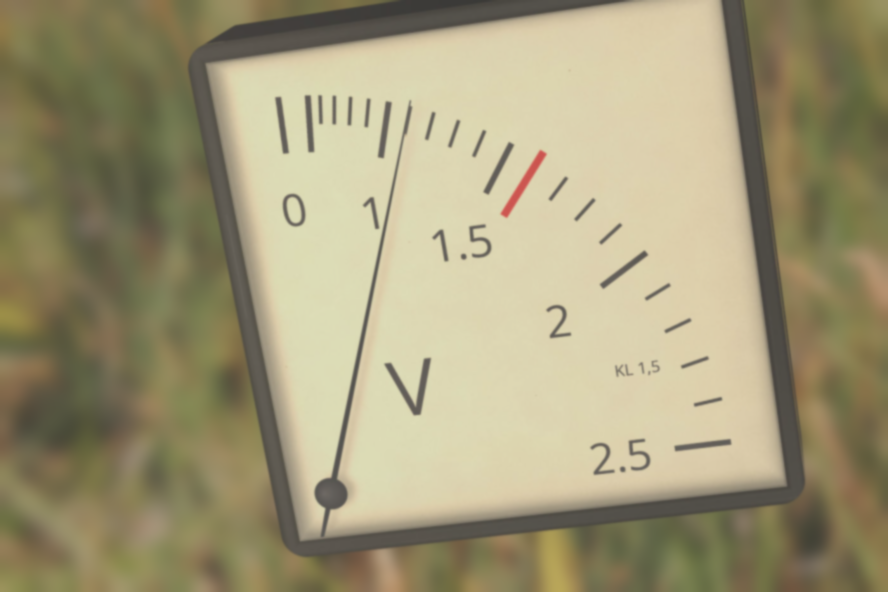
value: {"value": 1.1, "unit": "V"}
